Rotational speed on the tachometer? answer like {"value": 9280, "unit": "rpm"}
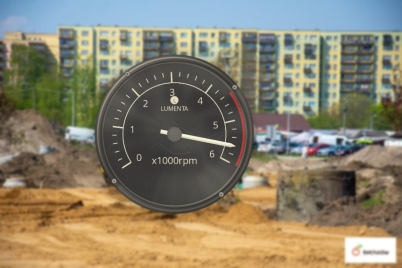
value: {"value": 5600, "unit": "rpm"}
